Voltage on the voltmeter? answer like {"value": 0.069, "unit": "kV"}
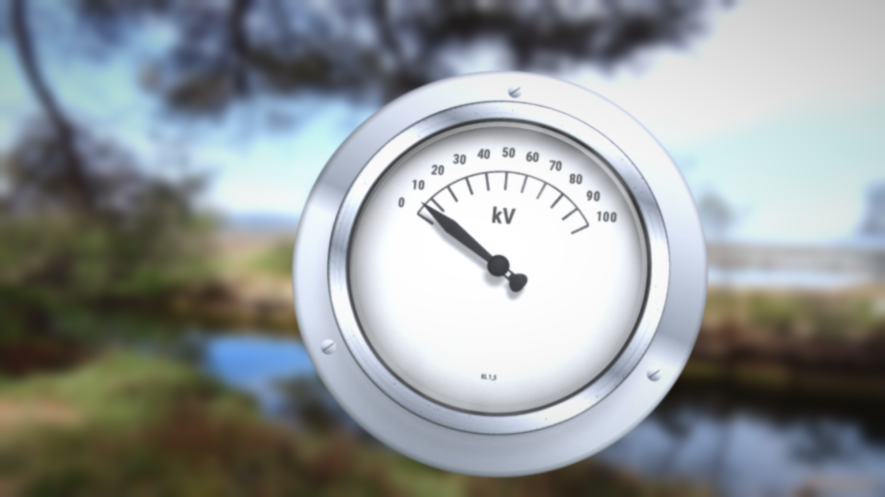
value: {"value": 5, "unit": "kV"}
